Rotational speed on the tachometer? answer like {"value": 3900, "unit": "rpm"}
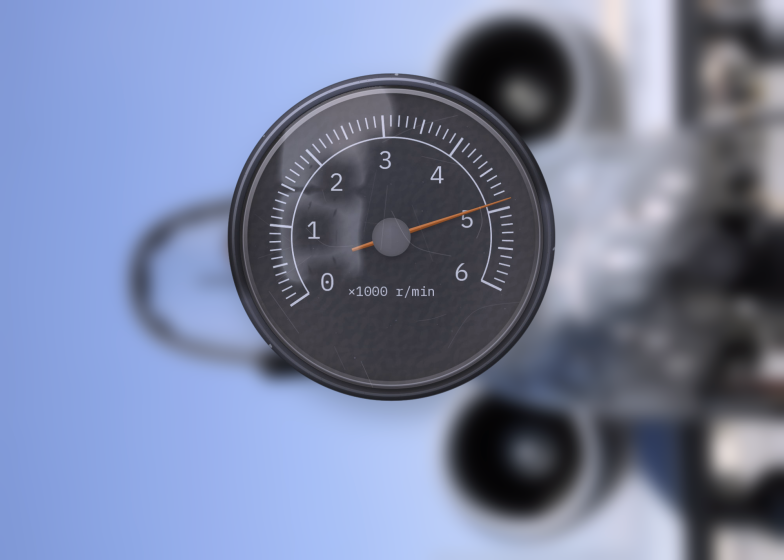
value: {"value": 4900, "unit": "rpm"}
